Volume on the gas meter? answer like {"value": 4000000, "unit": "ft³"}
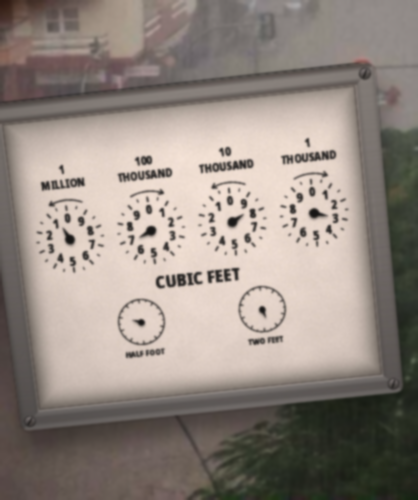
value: {"value": 68300, "unit": "ft³"}
